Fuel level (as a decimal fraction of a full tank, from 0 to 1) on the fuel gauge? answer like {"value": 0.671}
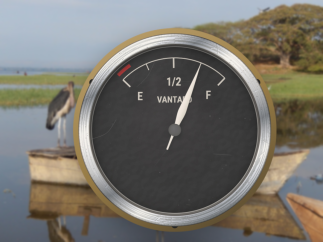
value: {"value": 0.75}
